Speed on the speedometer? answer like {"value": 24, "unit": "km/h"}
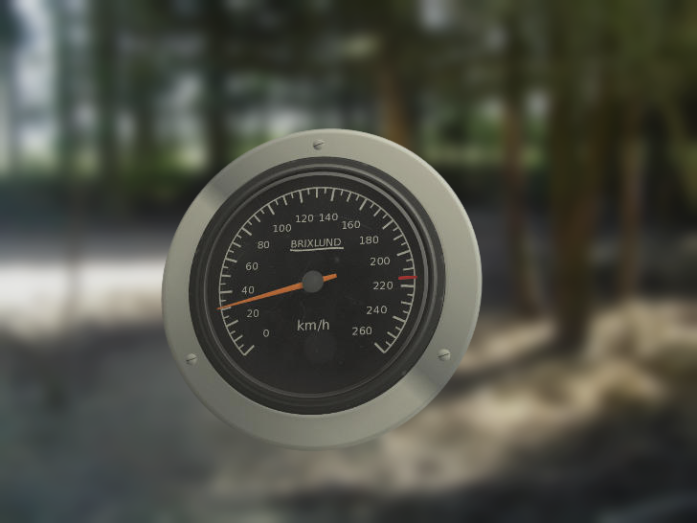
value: {"value": 30, "unit": "km/h"}
